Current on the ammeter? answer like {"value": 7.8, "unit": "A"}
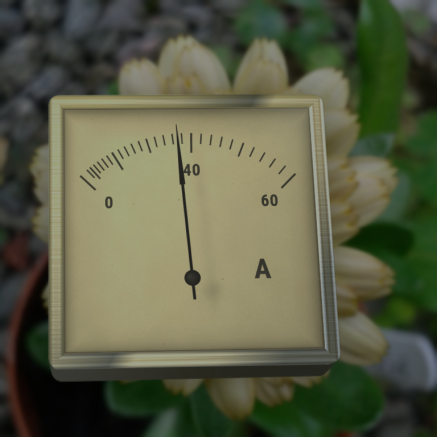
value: {"value": 37, "unit": "A"}
